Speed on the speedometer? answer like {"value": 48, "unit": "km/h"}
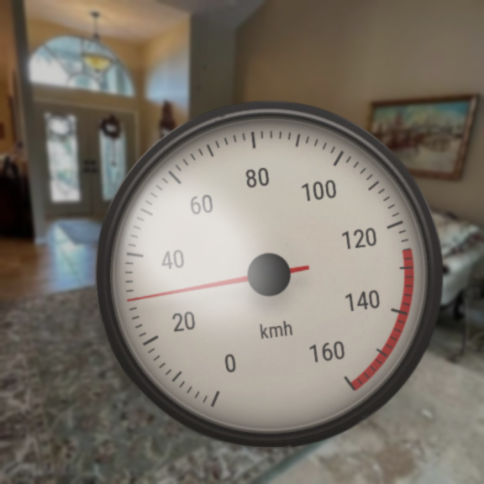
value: {"value": 30, "unit": "km/h"}
